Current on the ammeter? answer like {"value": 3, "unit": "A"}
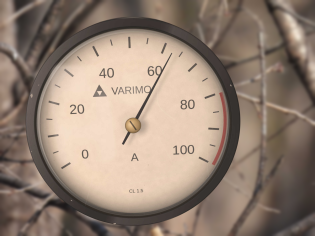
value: {"value": 62.5, "unit": "A"}
